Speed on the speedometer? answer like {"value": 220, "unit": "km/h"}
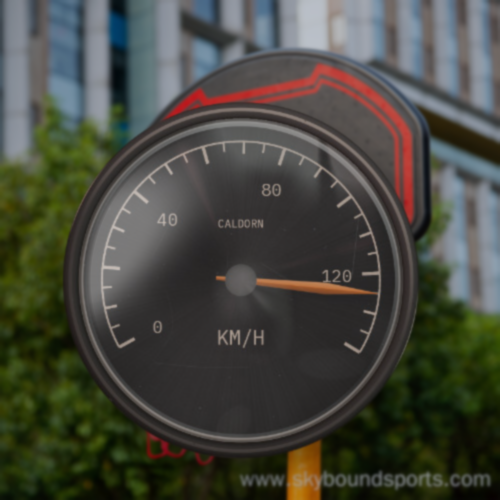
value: {"value": 125, "unit": "km/h"}
